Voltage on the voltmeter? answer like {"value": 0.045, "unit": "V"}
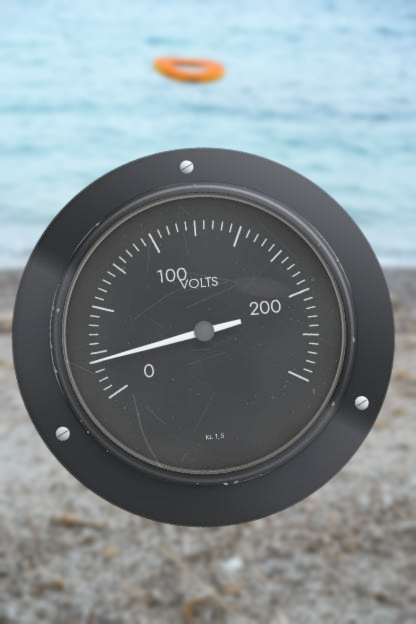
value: {"value": 20, "unit": "V"}
